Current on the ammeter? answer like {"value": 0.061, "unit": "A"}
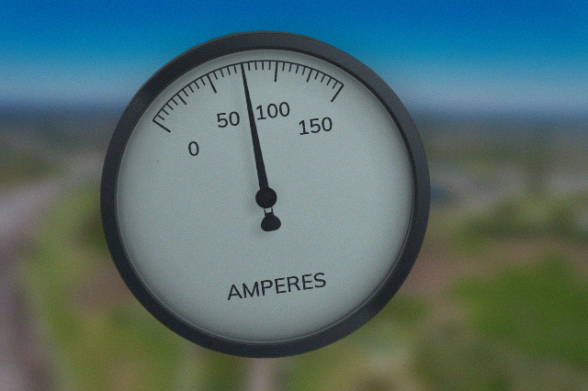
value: {"value": 75, "unit": "A"}
